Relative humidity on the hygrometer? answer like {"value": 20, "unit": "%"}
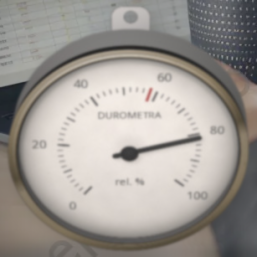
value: {"value": 80, "unit": "%"}
